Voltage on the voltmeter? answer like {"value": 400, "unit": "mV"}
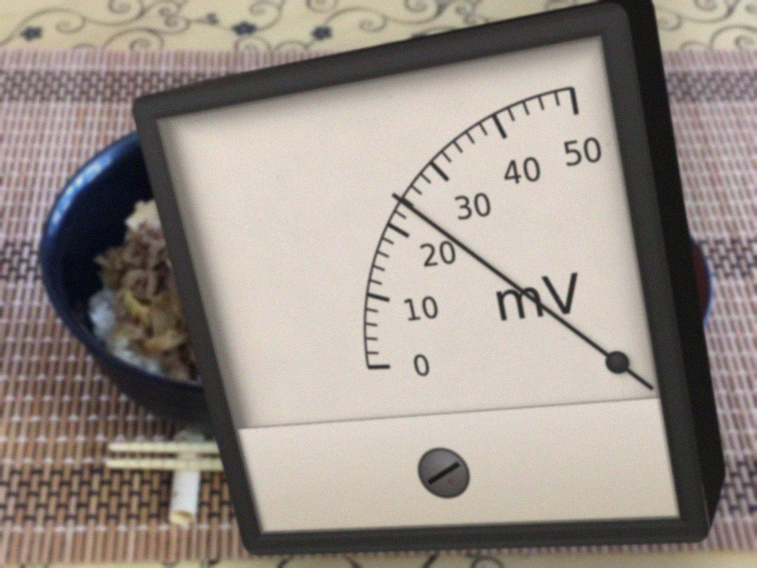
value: {"value": 24, "unit": "mV"}
